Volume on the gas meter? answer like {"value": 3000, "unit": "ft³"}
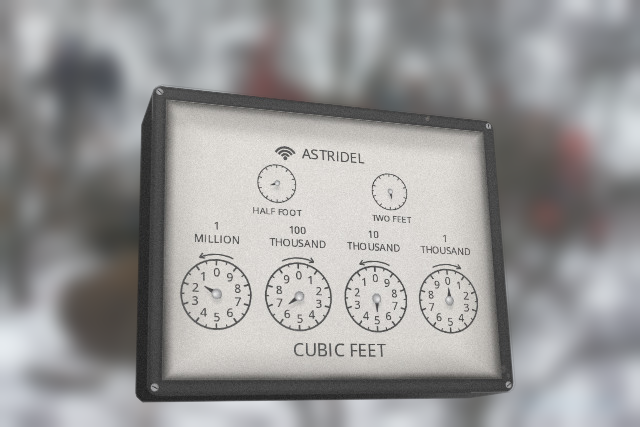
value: {"value": 165000, "unit": "ft³"}
